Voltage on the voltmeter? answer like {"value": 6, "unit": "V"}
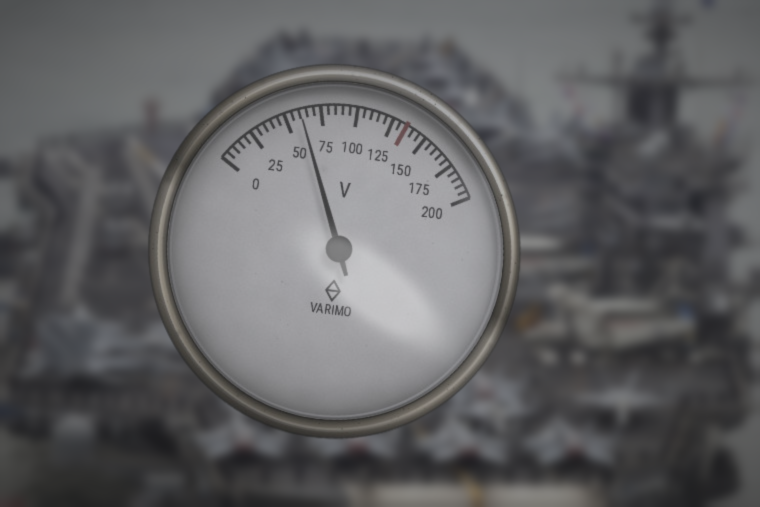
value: {"value": 60, "unit": "V"}
